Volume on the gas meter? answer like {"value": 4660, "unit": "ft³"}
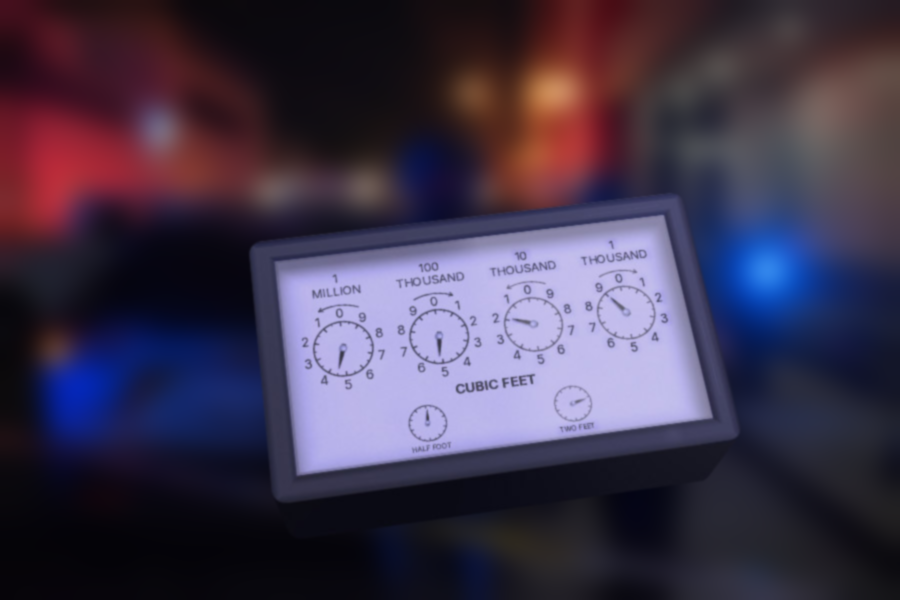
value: {"value": 451900, "unit": "ft³"}
